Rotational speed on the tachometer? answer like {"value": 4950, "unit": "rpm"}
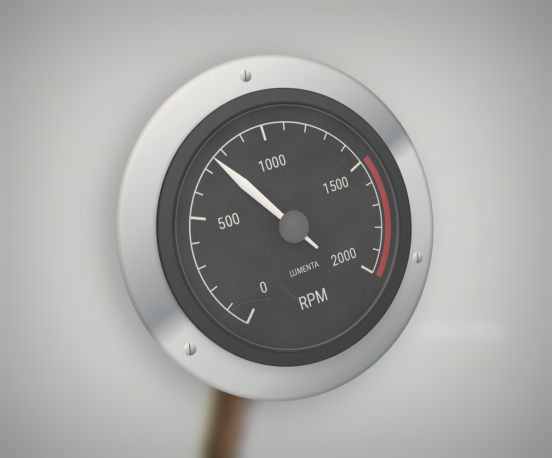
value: {"value": 750, "unit": "rpm"}
